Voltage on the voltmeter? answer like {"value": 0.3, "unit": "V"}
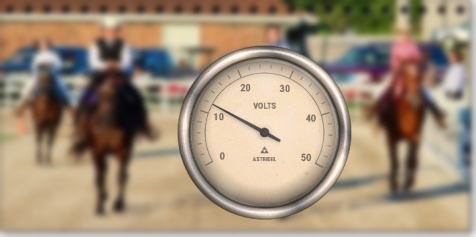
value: {"value": 12, "unit": "V"}
